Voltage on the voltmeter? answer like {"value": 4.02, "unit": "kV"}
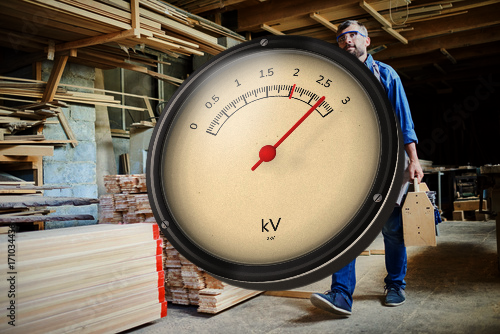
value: {"value": 2.75, "unit": "kV"}
